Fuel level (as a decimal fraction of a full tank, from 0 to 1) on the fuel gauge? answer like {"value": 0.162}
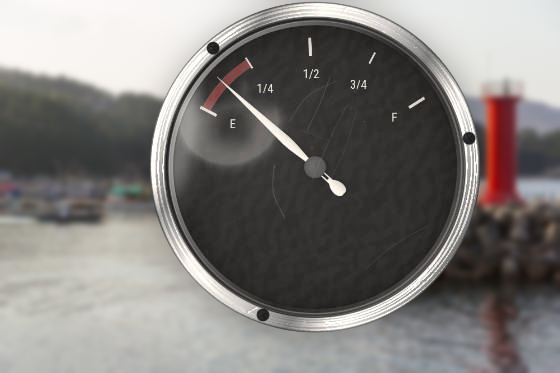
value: {"value": 0.125}
